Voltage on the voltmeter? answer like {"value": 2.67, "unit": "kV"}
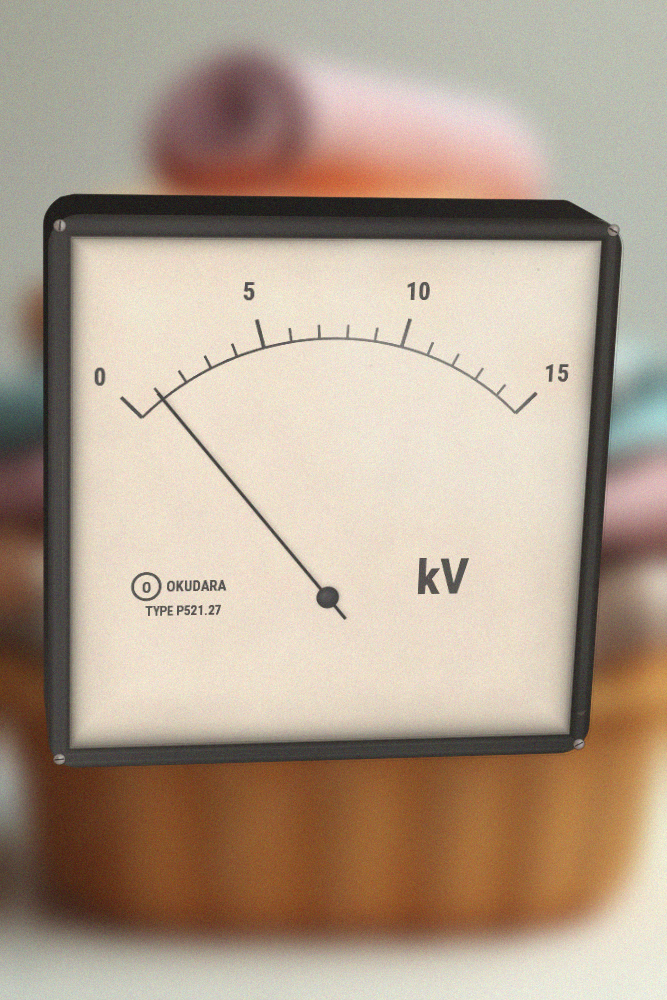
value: {"value": 1, "unit": "kV"}
